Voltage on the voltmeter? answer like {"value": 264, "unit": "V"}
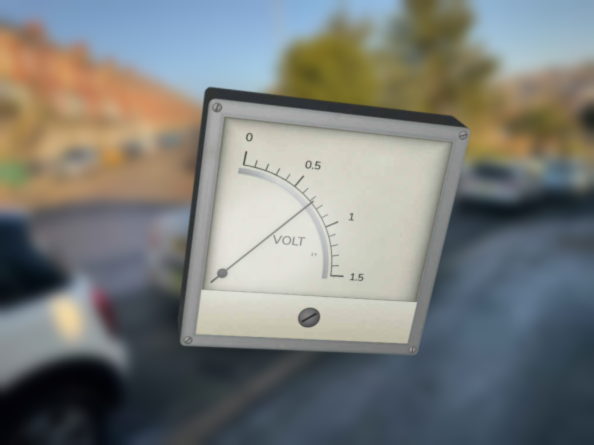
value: {"value": 0.7, "unit": "V"}
